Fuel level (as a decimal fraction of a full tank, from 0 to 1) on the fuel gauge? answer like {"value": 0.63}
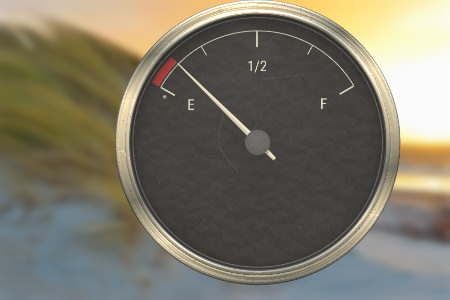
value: {"value": 0.125}
